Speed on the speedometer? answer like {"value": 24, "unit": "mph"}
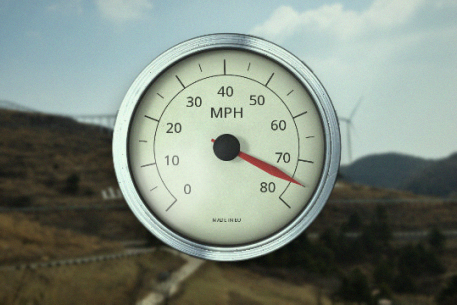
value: {"value": 75, "unit": "mph"}
